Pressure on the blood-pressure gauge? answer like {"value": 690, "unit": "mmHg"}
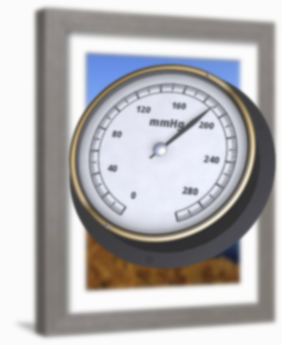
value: {"value": 190, "unit": "mmHg"}
